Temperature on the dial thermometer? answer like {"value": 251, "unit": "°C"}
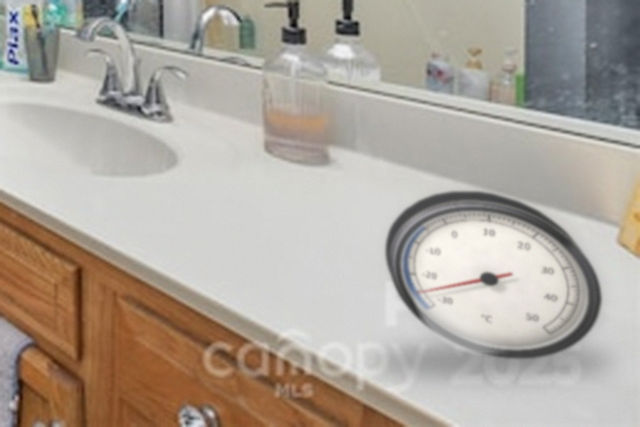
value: {"value": -25, "unit": "°C"}
